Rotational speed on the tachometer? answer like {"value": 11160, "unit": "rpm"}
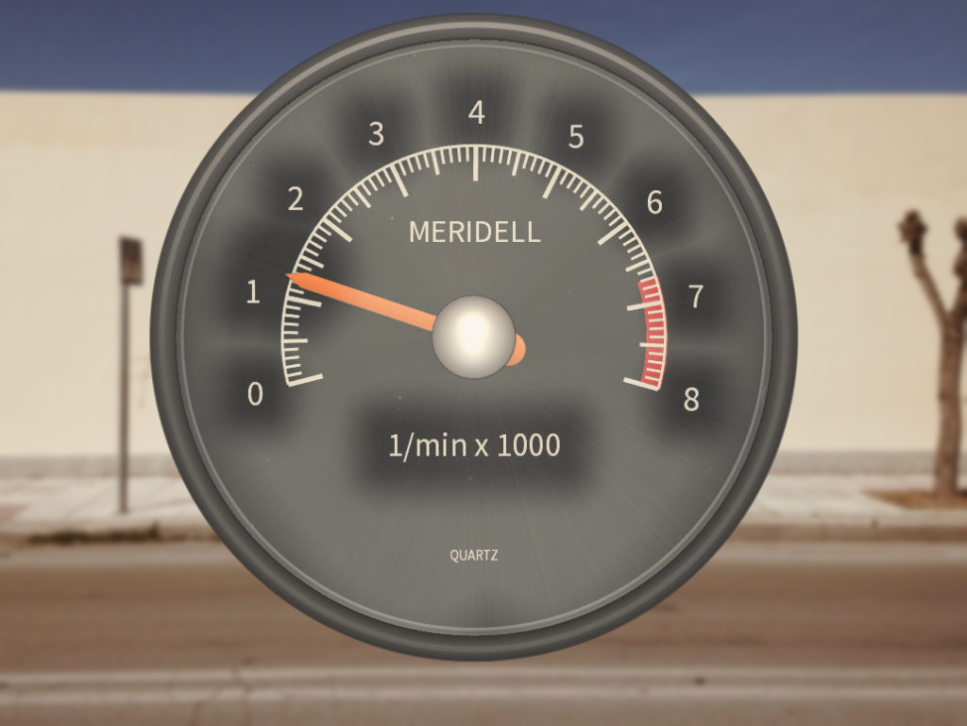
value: {"value": 1250, "unit": "rpm"}
